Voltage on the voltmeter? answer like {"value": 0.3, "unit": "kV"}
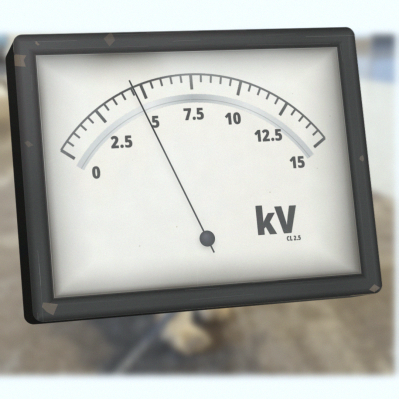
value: {"value": 4.5, "unit": "kV"}
